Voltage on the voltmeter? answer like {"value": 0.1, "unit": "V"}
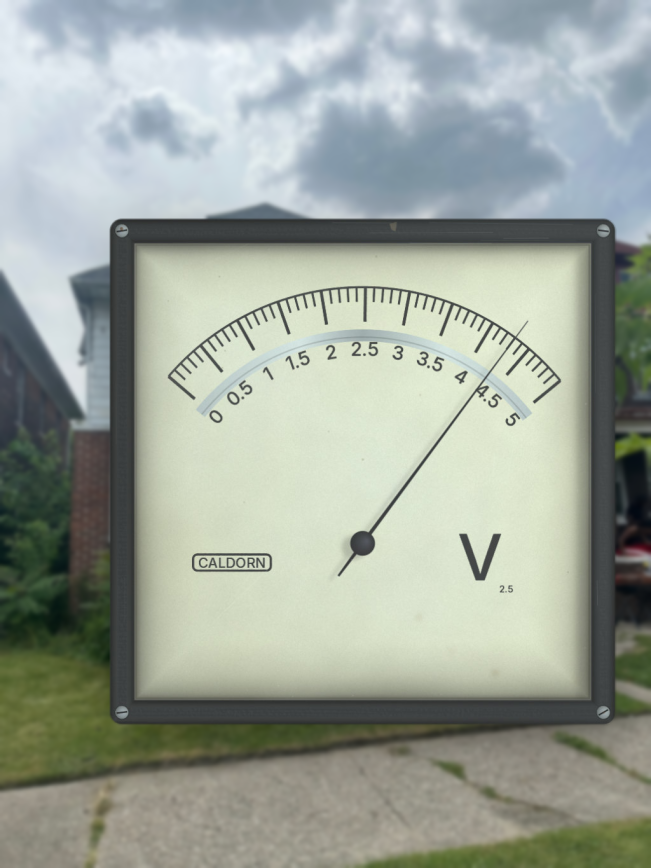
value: {"value": 4.3, "unit": "V"}
